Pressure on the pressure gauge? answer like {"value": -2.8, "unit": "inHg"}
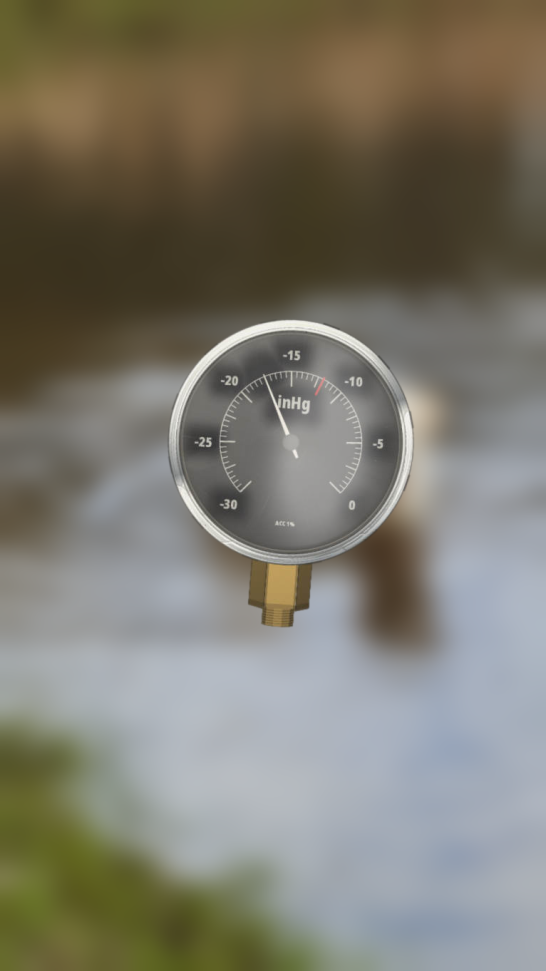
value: {"value": -17.5, "unit": "inHg"}
